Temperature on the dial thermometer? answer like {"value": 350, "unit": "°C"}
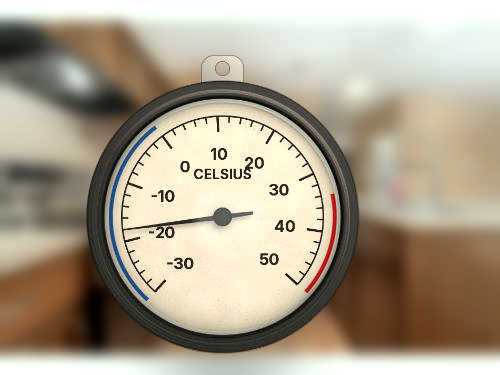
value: {"value": -18, "unit": "°C"}
